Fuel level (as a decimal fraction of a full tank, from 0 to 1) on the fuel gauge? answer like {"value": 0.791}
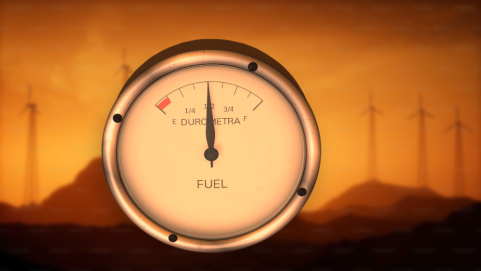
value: {"value": 0.5}
